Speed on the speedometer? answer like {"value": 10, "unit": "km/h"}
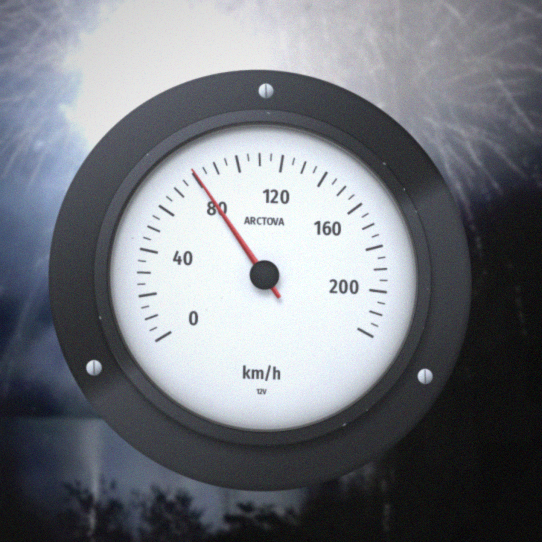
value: {"value": 80, "unit": "km/h"}
